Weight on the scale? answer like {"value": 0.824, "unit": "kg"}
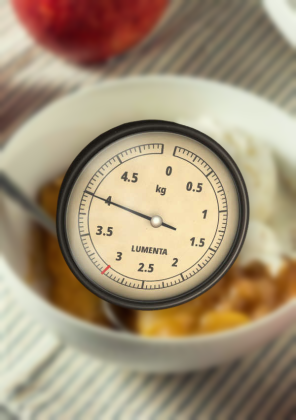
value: {"value": 4, "unit": "kg"}
